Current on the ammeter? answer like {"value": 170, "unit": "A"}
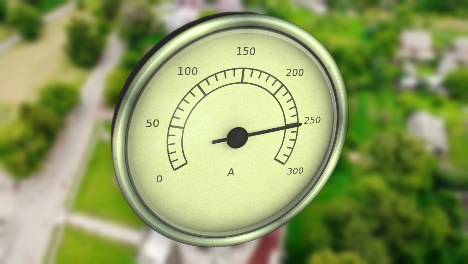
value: {"value": 250, "unit": "A"}
